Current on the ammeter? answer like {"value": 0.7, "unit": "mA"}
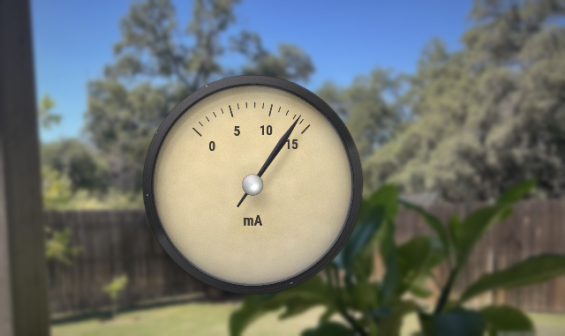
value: {"value": 13.5, "unit": "mA"}
